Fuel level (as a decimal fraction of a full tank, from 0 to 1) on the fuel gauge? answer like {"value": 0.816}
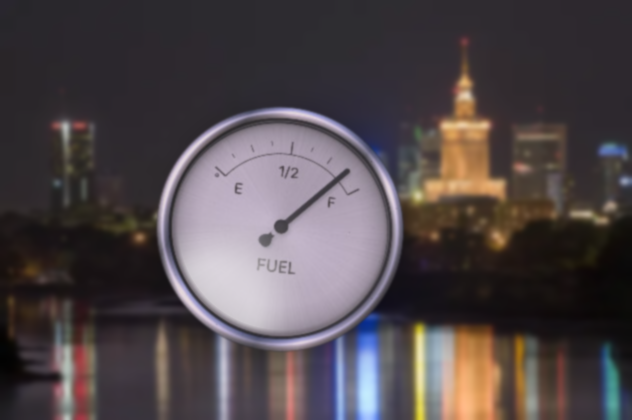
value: {"value": 0.875}
